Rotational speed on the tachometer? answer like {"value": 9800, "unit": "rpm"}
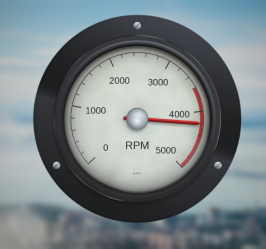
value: {"value": 4200, "unit": "rpm"}
